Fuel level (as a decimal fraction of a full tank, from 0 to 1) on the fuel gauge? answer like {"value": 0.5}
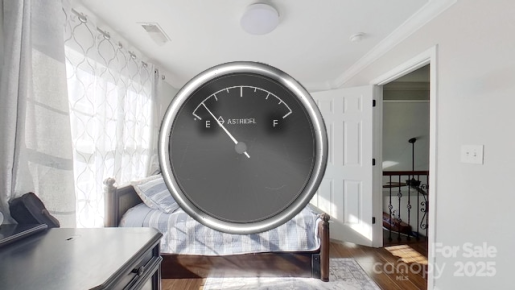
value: {"value": 0.125}
